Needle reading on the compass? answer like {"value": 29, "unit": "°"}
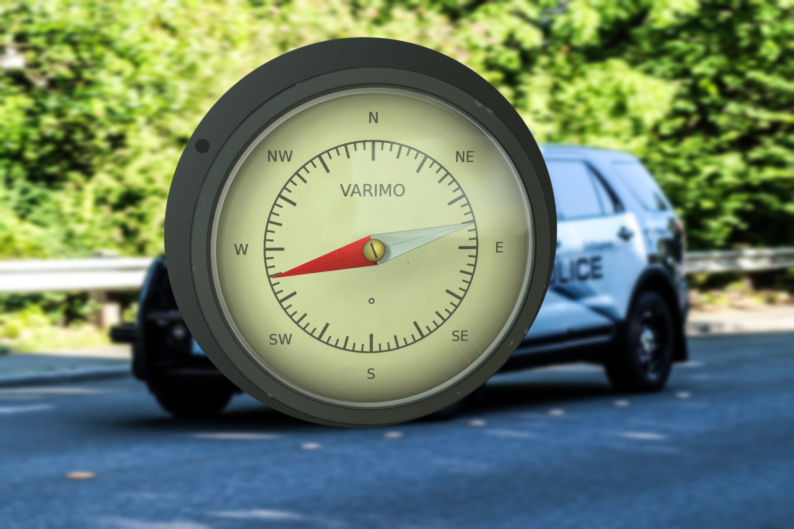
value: {"value": 255, "unit": "°"}
